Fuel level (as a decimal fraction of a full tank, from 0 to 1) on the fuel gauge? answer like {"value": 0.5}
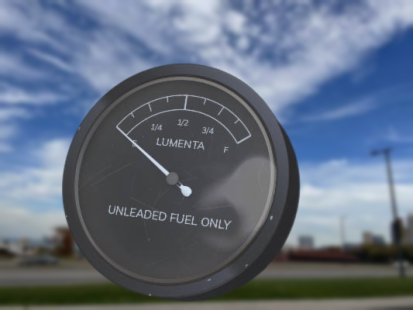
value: {"value": 0}
